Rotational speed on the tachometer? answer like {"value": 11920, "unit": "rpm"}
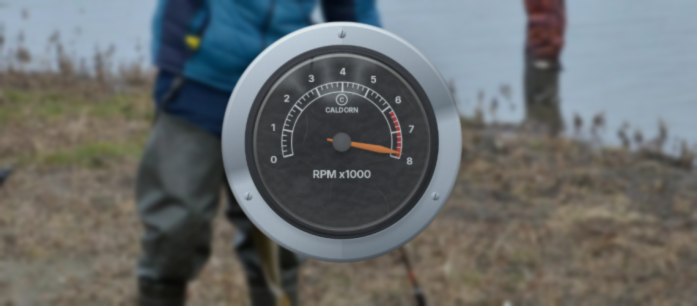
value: {"value": 7800, "unit": "rpm"}
